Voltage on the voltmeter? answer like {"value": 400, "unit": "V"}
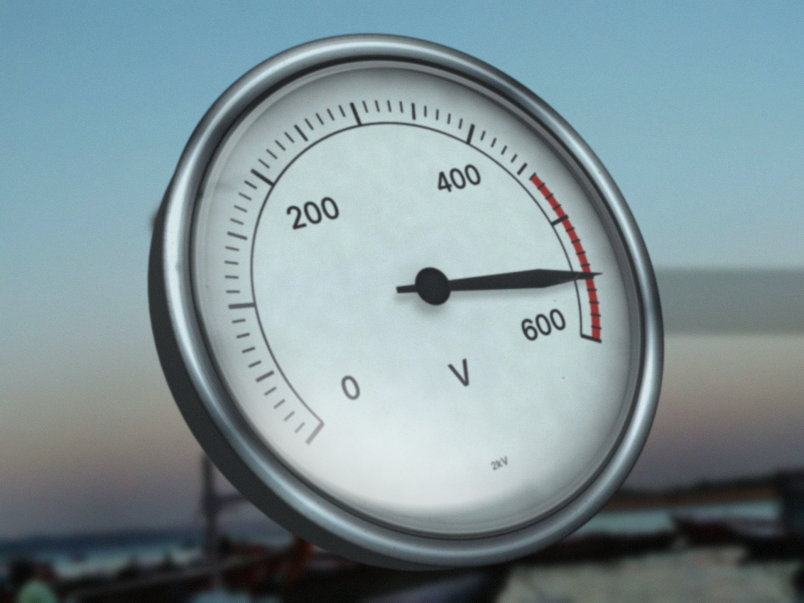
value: {"value": 550, "unit": "V"}
